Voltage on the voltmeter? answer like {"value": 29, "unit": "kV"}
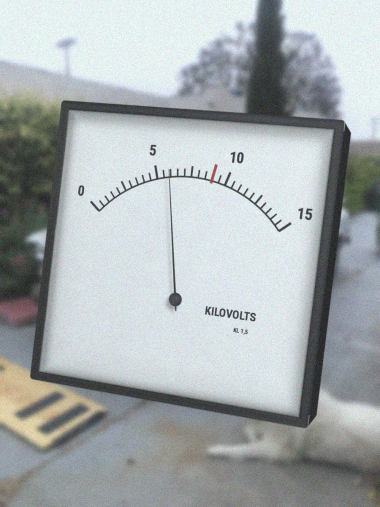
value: {"value": 6, "unit": "kV"}
